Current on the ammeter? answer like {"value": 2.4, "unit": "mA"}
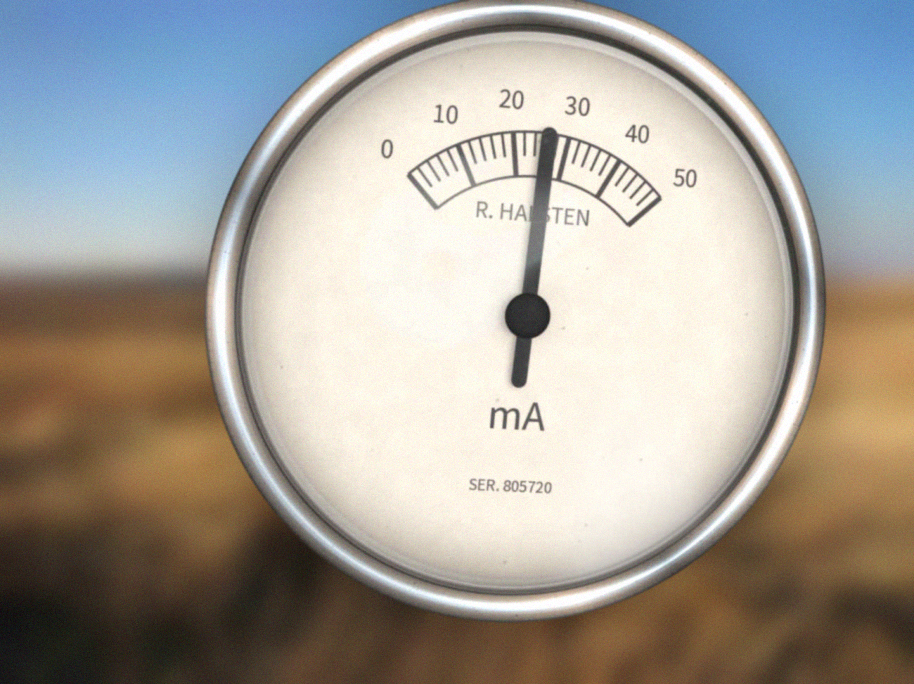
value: {"value": 26, "unit": "mA"}
